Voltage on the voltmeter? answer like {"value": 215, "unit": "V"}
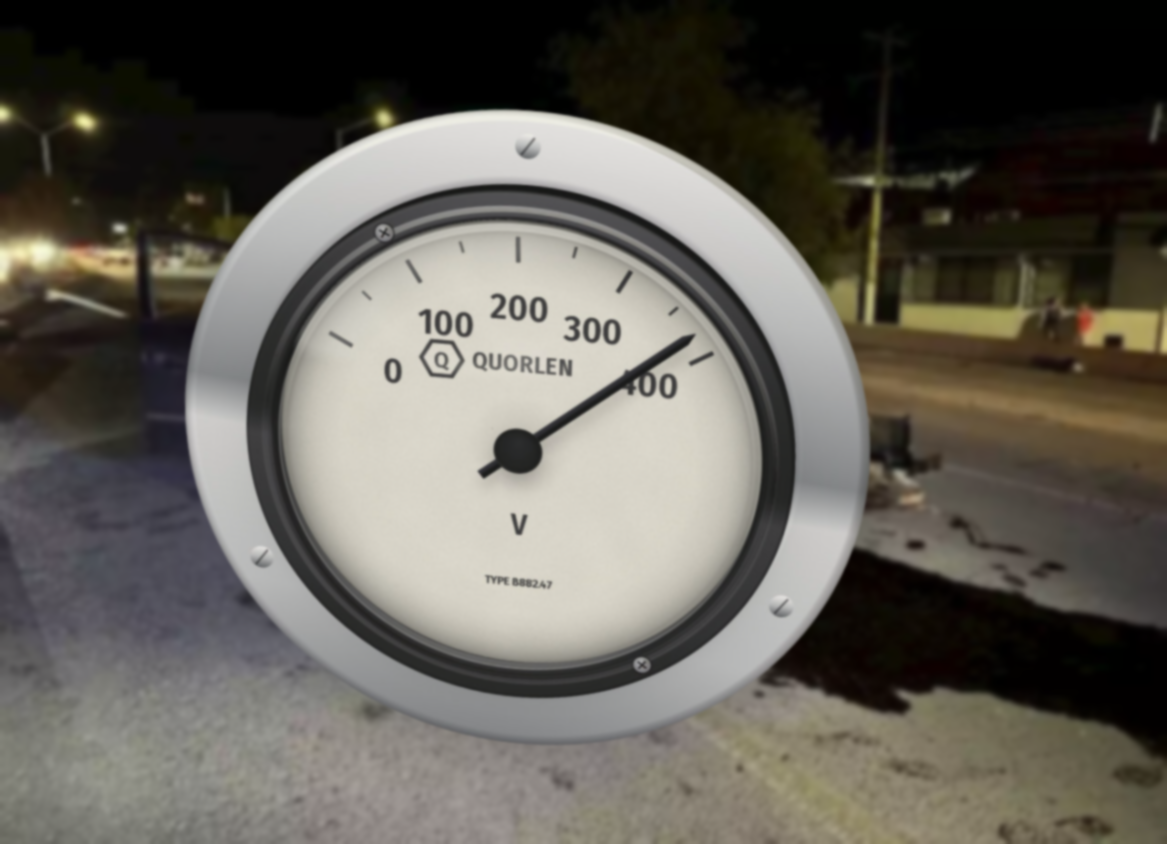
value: {"value": 375, "unit": "V"}
